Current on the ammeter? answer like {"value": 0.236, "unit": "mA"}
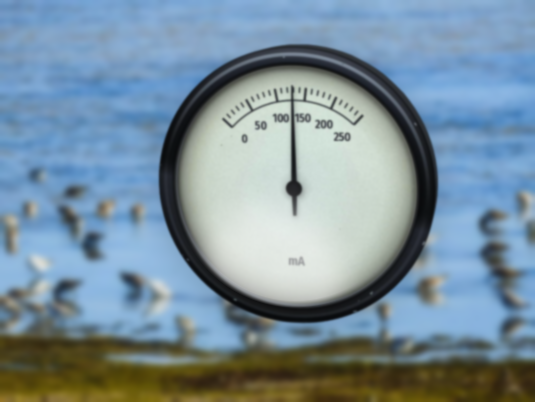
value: {"value": 130, "unit": "mA"}
